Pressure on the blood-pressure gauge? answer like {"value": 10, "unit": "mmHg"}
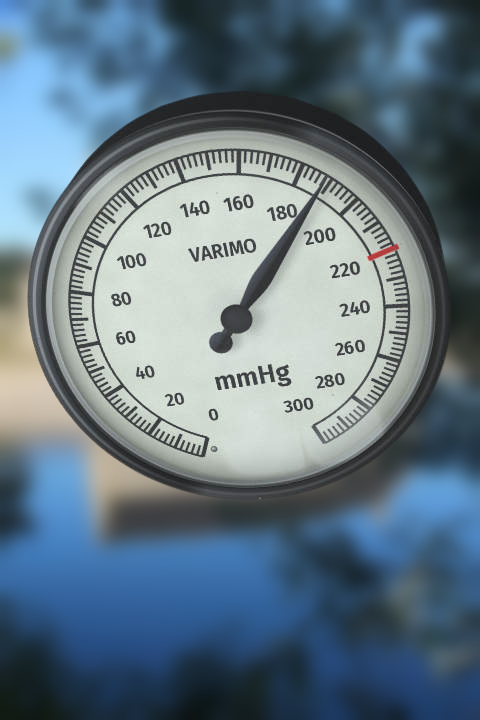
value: {"value": 188, "unit": "mmHg"}
